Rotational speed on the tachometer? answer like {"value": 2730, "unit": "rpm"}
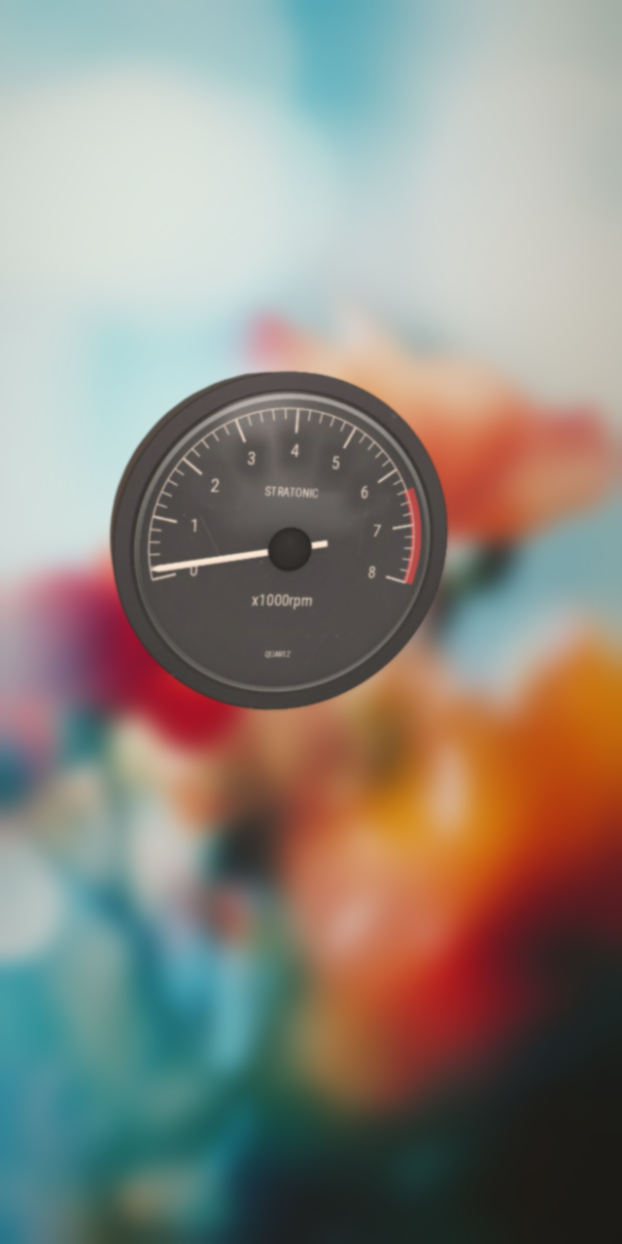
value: {"value": 200, "unit": "rpm"}
